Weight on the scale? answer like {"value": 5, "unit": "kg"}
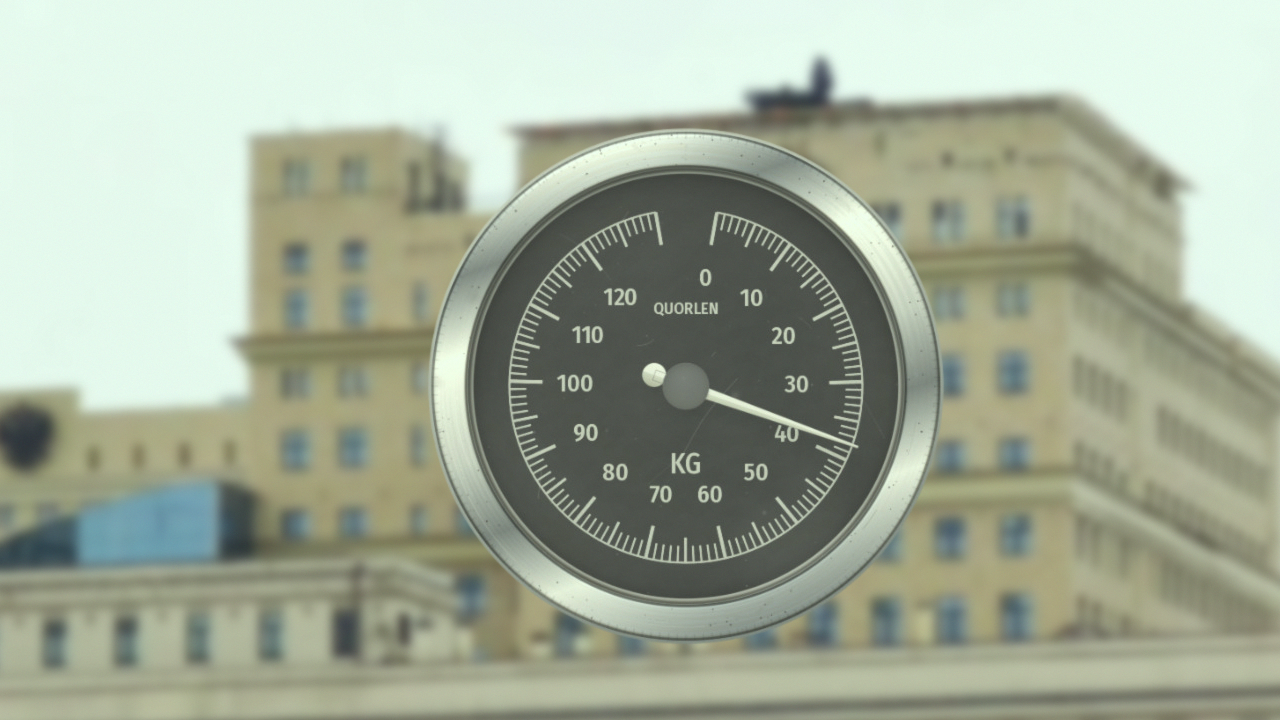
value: {"value": 38, "unit": "kg"}
